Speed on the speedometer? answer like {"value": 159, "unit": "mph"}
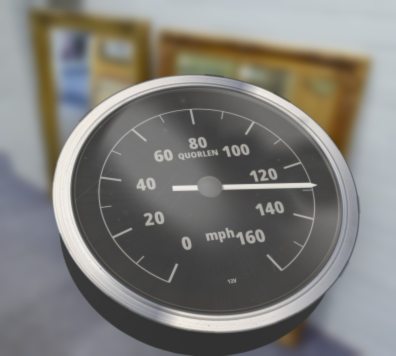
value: {"value": 130, "unit": "mph"}
